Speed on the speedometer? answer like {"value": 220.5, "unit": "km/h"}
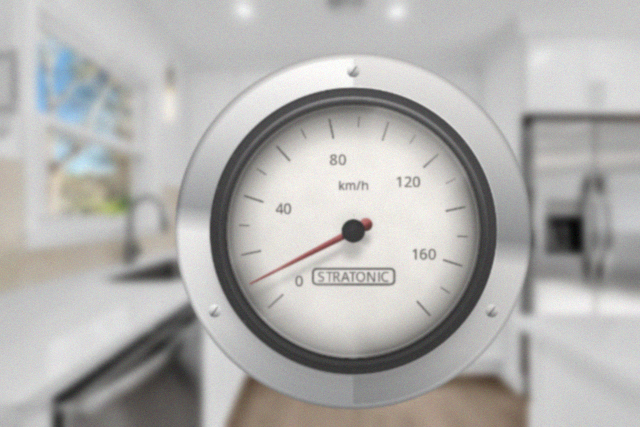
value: {"value": 10, "unit": "km/h"}
